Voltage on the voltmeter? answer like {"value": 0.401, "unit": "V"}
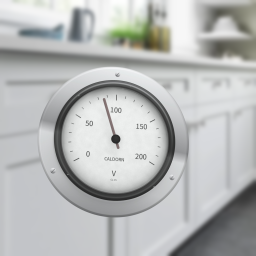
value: {"value": 85, "unit": "V"}
